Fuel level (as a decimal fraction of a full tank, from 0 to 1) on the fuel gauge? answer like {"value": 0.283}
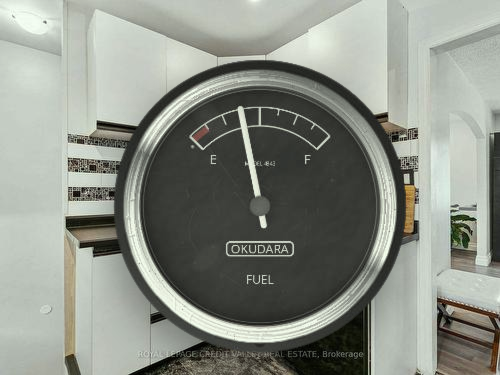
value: {"value": 0.375}
